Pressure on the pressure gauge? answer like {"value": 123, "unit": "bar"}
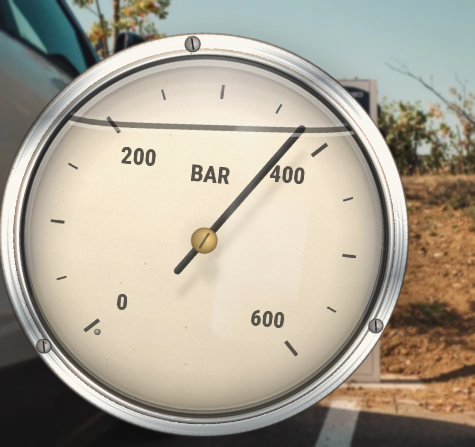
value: {"value": 375, "unit": "bar"}
